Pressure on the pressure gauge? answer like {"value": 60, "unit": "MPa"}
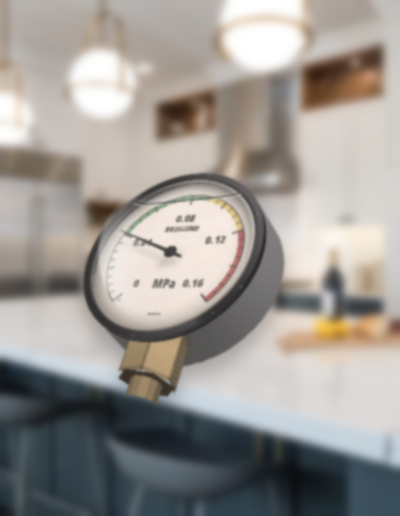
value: {"value": 0.04, "unit": "MPa"}
